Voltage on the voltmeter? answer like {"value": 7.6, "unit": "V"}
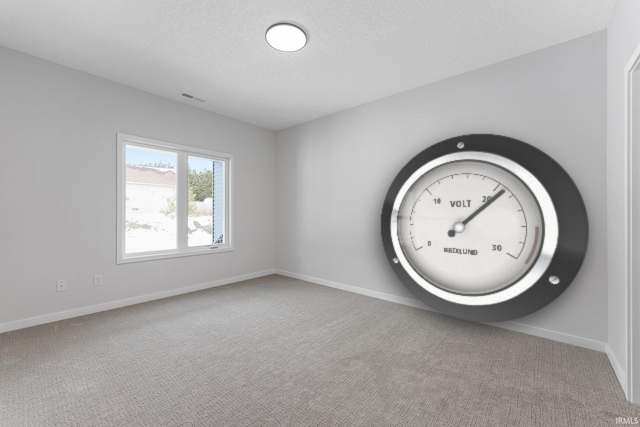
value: {"value": 21, "unit": "V"}
